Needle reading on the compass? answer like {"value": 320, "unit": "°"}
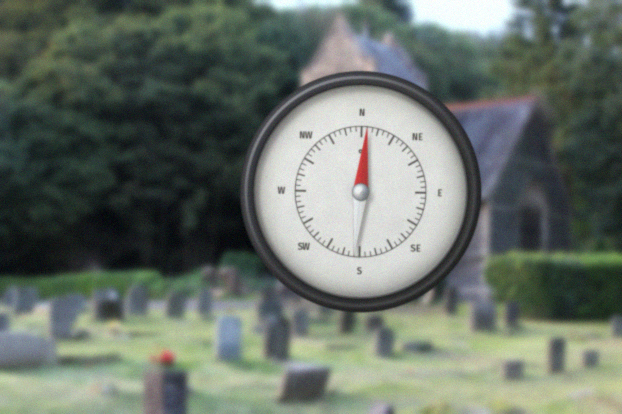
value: {"value": 5, "unit": "°"}
